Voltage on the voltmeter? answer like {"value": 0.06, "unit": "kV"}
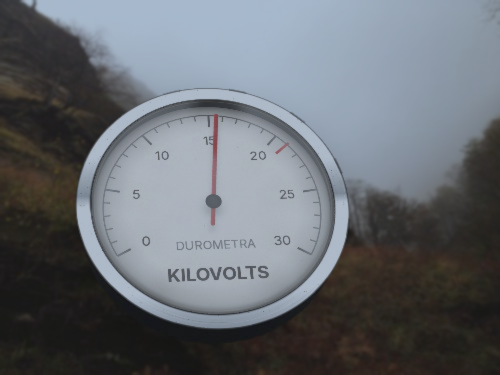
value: {"value": 15.5, "unit": "kV"}
